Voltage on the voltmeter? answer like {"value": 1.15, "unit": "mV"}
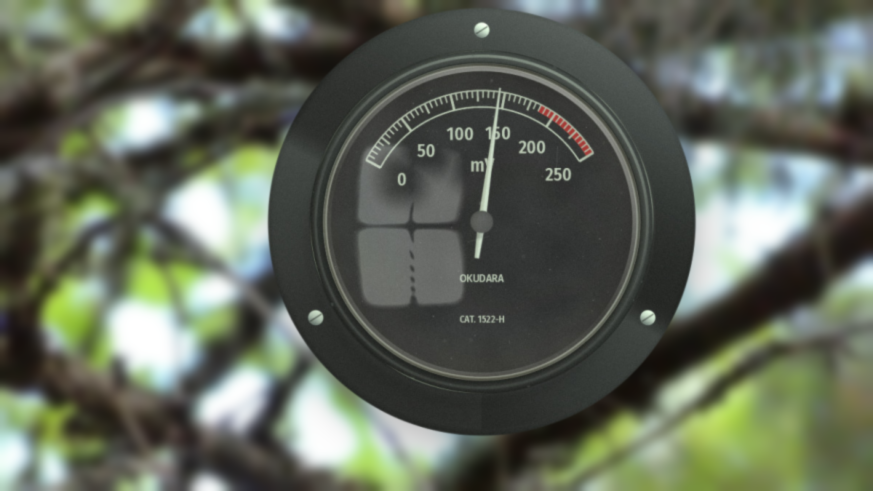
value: {"value": 145, "unit": "mV"}
